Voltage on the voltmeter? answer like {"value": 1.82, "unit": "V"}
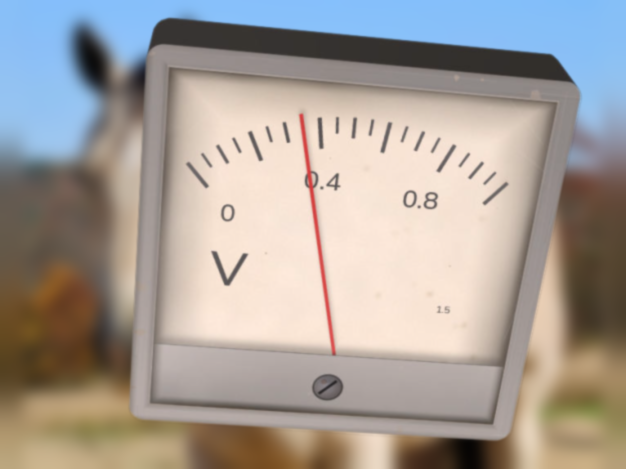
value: {"value": 0.35, "unit": "V"}
